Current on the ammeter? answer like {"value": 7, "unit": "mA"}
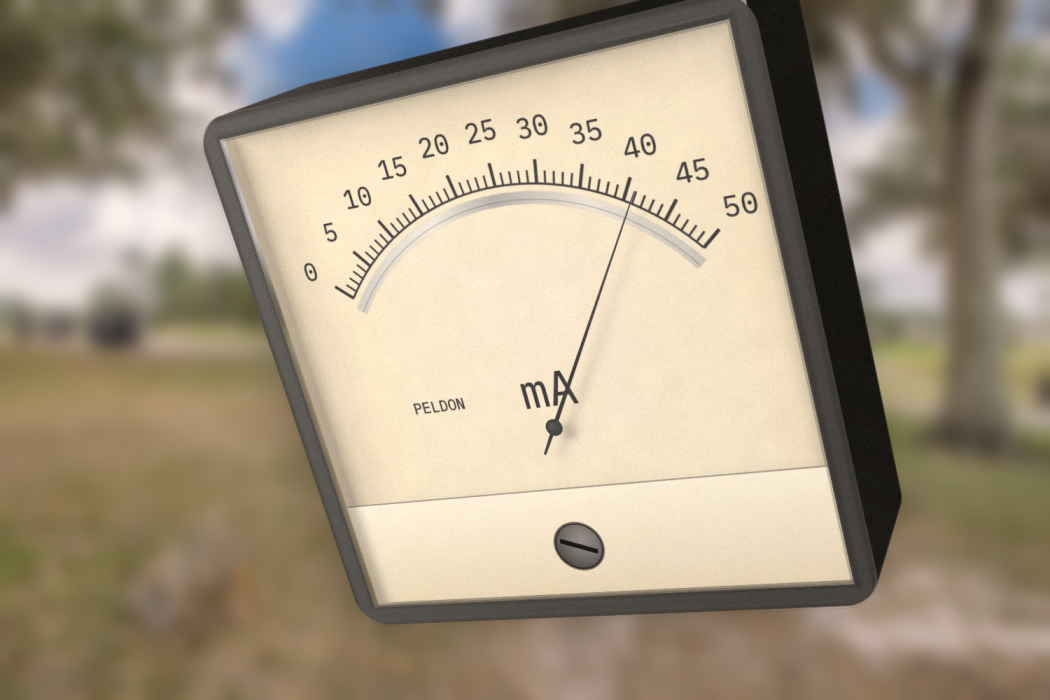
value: {"value": 41, "unit": "mA"}
